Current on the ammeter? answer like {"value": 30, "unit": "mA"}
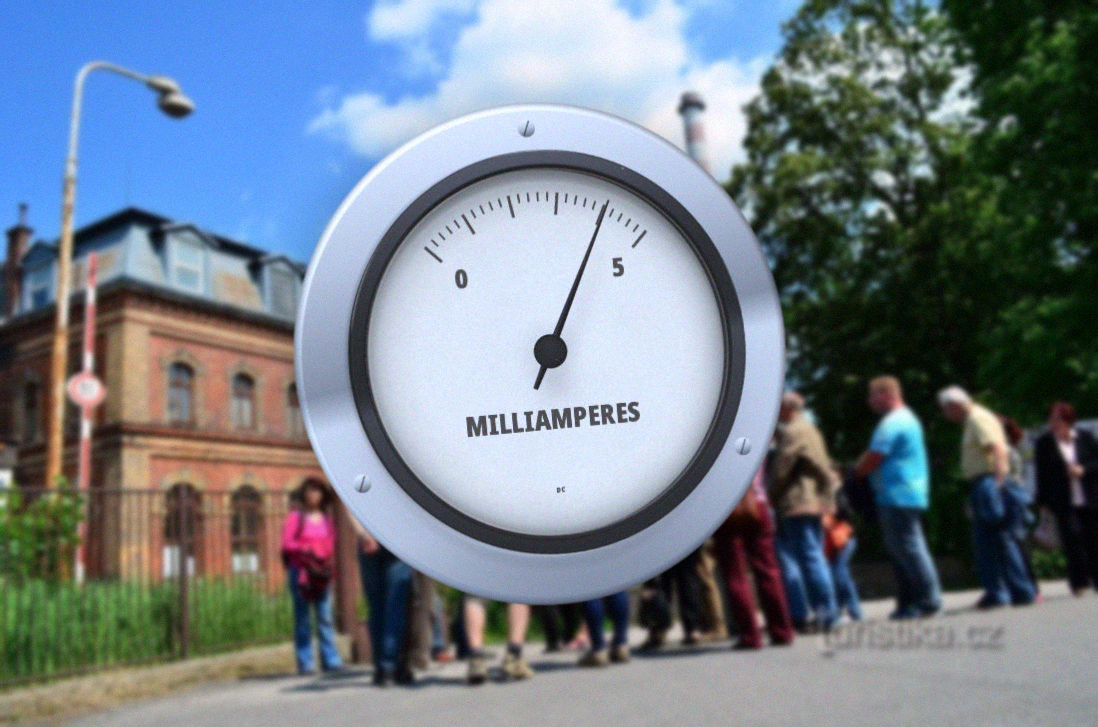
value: {"value": 4, "unit": "mA"}
